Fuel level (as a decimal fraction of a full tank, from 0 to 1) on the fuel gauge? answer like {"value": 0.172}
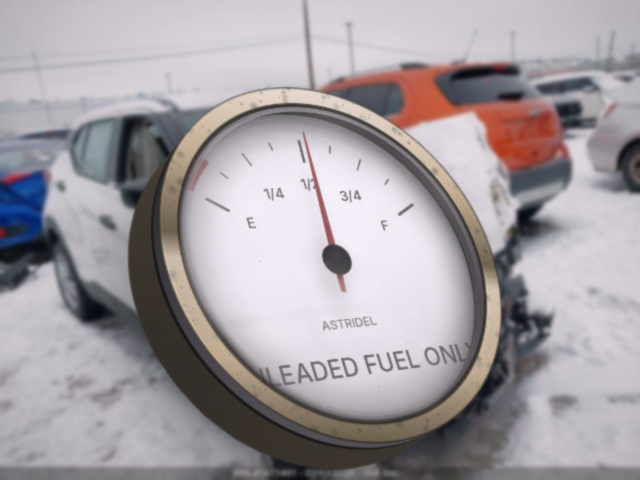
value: {"value": 0.5}
